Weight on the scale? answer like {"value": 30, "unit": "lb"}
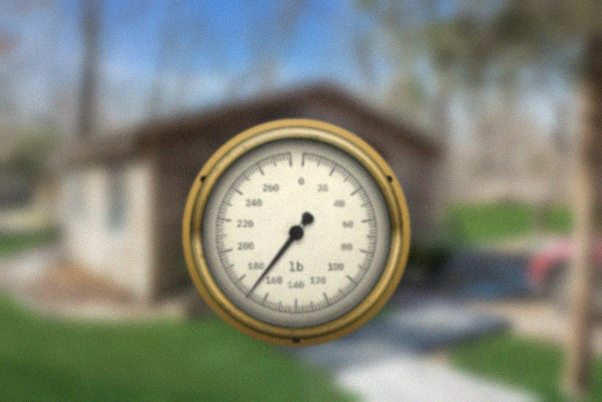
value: {"value": 170, "unit": "lb"}
